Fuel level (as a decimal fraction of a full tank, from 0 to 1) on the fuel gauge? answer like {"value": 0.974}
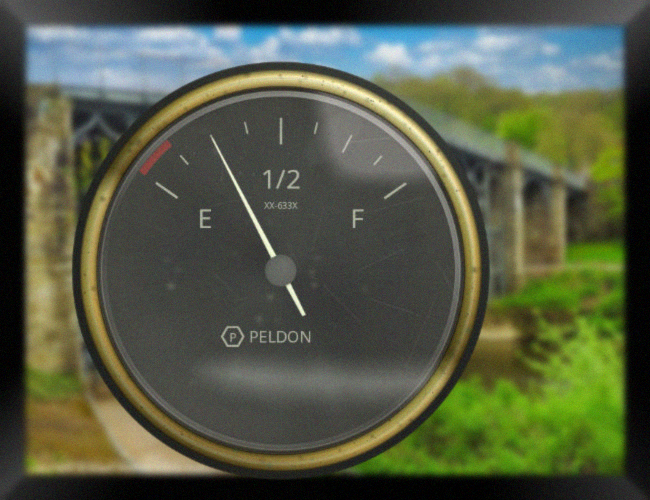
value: {"value": 0.25}
